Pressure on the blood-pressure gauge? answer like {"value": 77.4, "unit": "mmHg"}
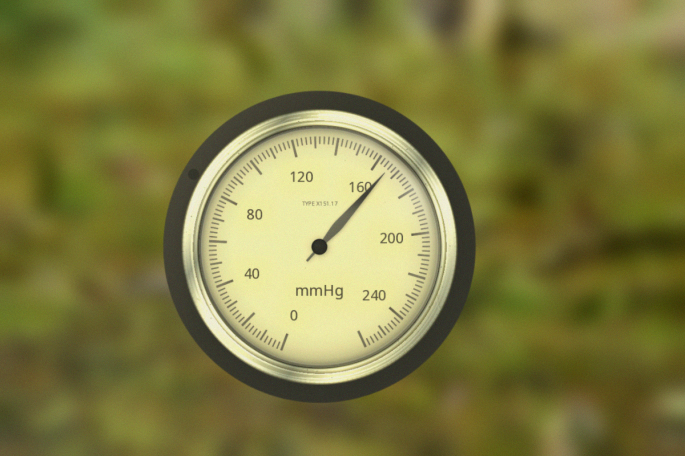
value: {"value": 166, "unit": "mmHg"}
